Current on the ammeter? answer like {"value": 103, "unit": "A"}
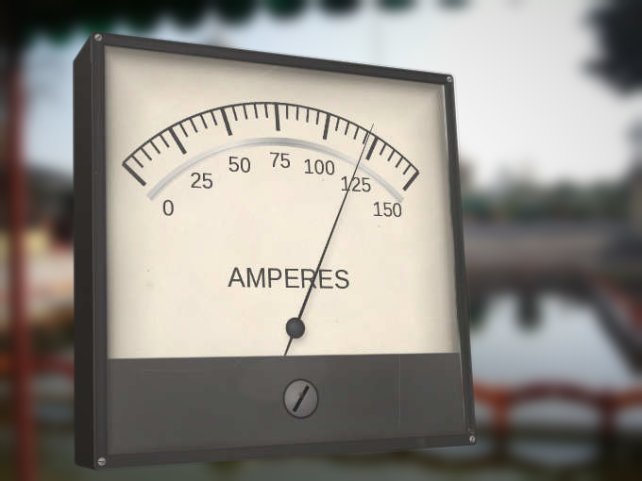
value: {"value": 120, "unit": "A"}
